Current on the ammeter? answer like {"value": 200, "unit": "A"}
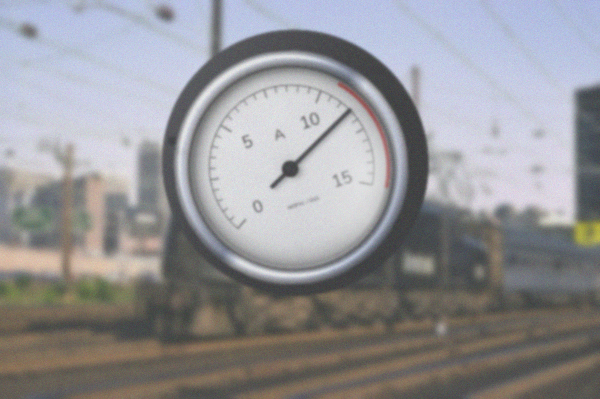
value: {"value": 11.5, "unit": "A"}
